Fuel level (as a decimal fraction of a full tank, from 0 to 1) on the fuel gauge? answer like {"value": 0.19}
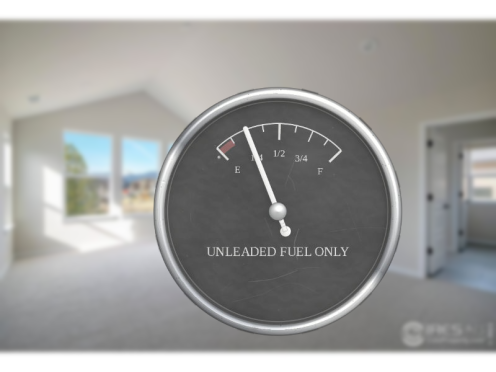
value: {"value": 0.25}
